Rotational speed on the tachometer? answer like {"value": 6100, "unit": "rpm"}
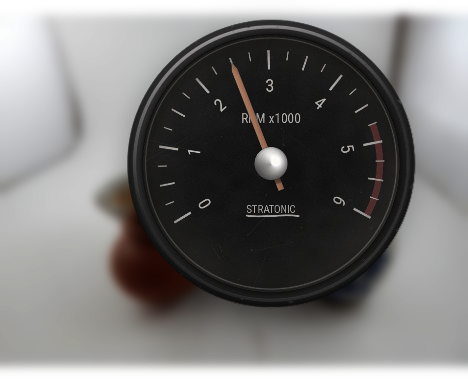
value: {"value": 2500, "unit": "rpm"}
